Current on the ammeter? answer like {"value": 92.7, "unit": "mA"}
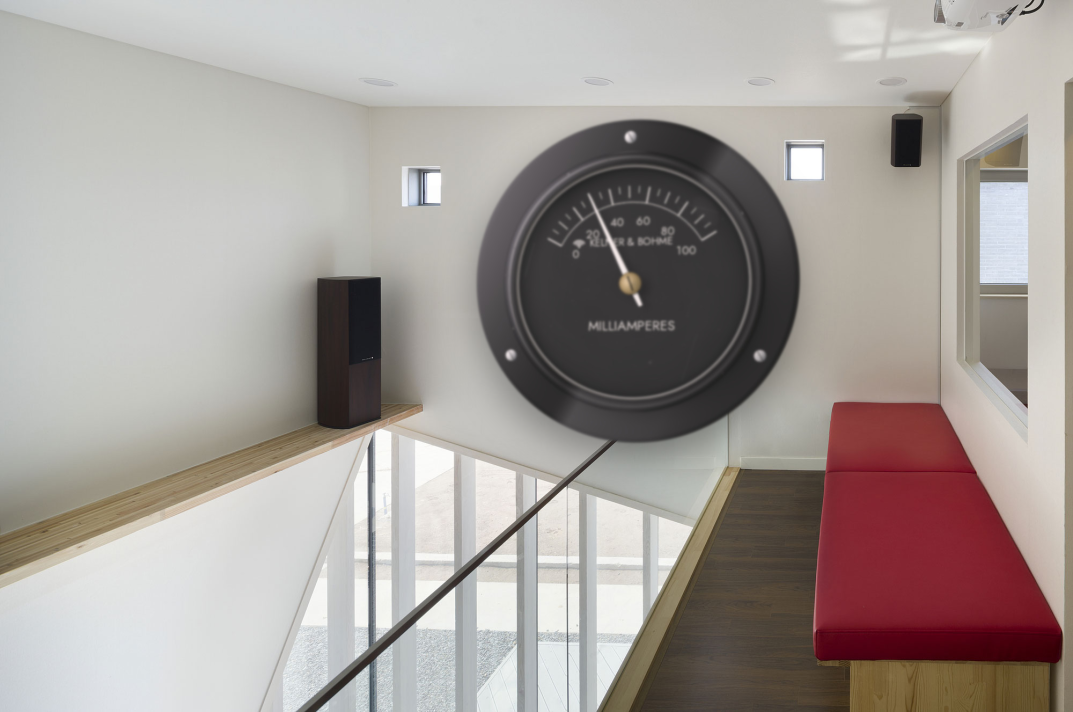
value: {"value": 30, "unit": "mA"}
